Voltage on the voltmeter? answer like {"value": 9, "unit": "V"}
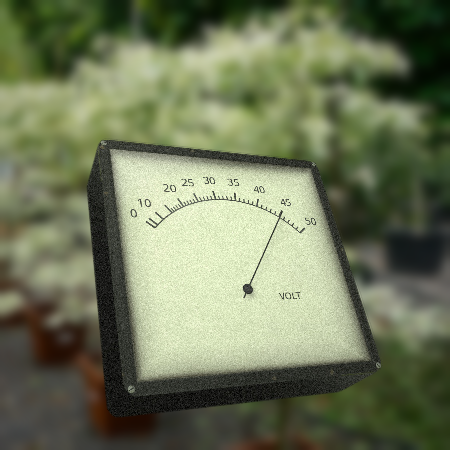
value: {"value": 45, "unit": "V"}
